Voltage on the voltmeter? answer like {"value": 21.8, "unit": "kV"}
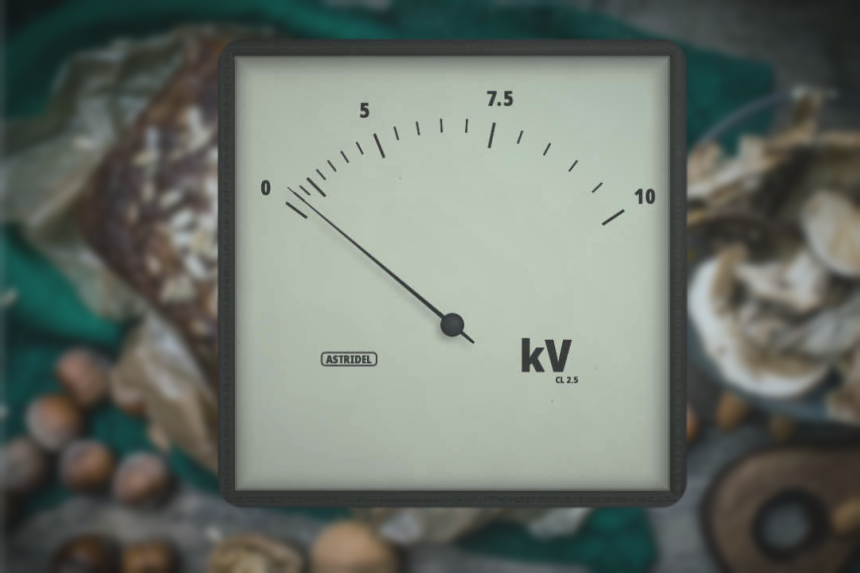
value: {"value": 1.5, "unit": "kV"}
